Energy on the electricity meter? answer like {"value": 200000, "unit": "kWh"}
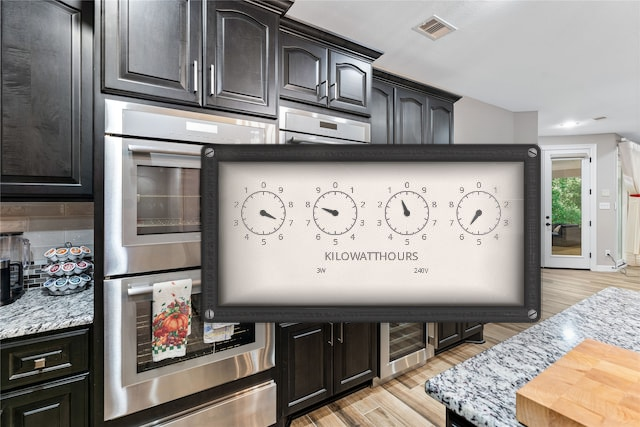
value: {"value": 6806, "unit": "kWh"}
